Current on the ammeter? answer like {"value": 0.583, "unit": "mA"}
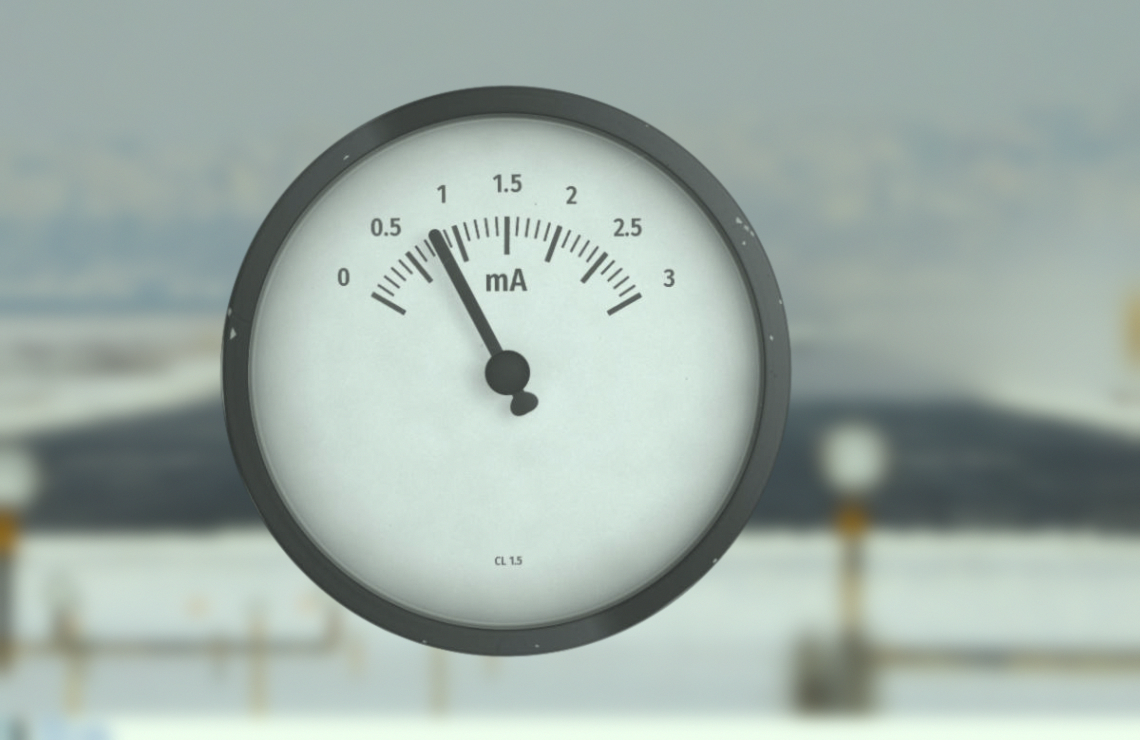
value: {"value": 0.8, "unit": "mA"}
